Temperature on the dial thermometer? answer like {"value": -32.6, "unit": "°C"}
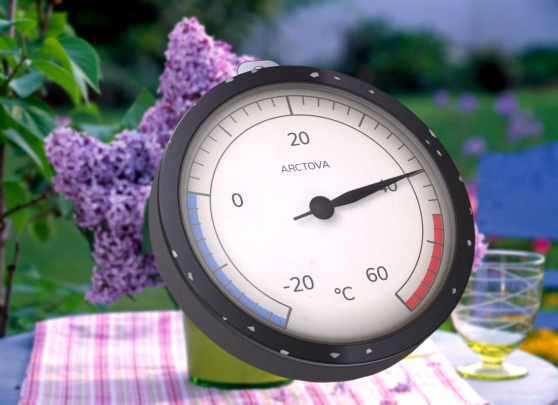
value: {"value": 40, "unit": "°C"}
